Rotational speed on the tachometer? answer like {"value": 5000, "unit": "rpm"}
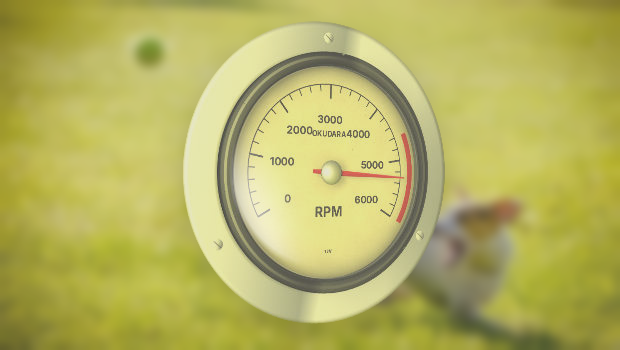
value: {"value": 5300, "unit": "rpm"}
